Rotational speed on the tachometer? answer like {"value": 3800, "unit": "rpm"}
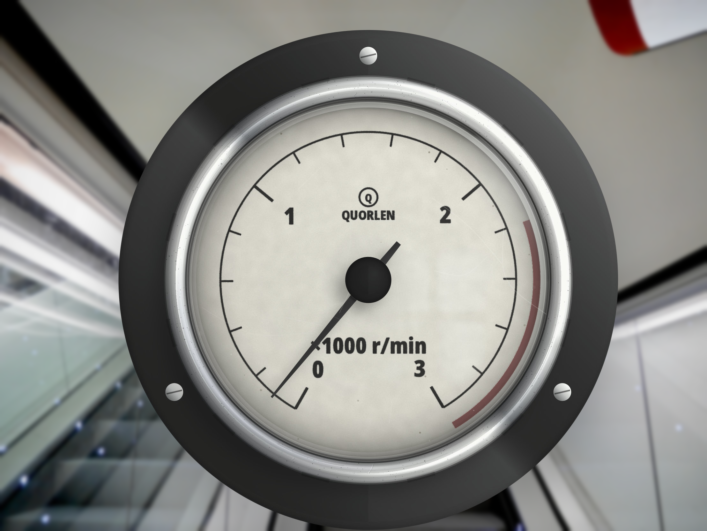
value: {"value": 100, "unit": "rpm"}
